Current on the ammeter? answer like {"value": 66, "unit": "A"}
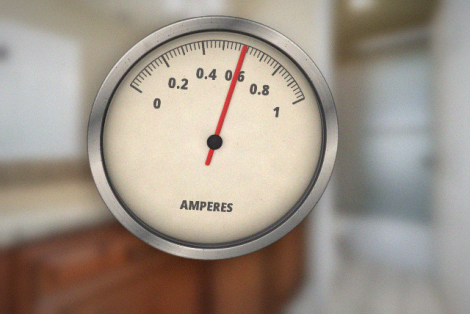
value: {"value": 0.6, "unit": "A"}
